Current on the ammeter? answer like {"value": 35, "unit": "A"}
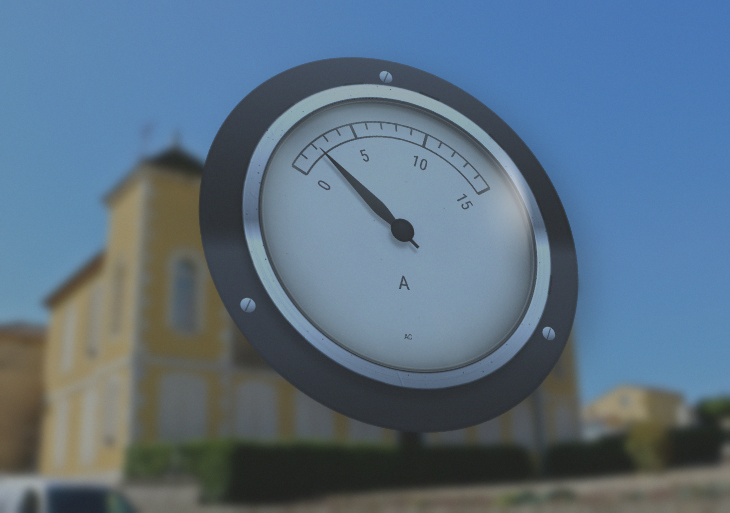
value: {"value": 2, "unit": "A"}
